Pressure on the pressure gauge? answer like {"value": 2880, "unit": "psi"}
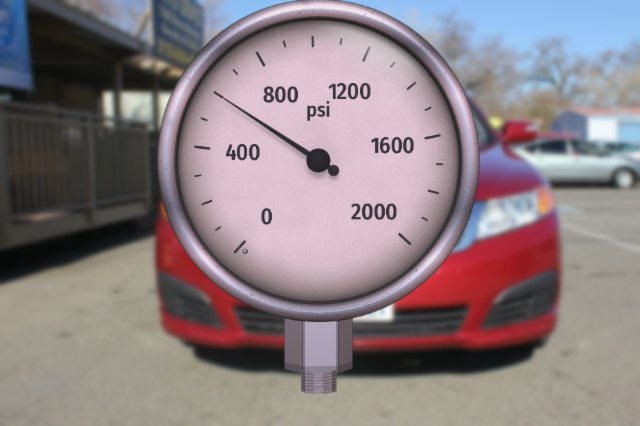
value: {"value": 600, "unit": "psi"}
